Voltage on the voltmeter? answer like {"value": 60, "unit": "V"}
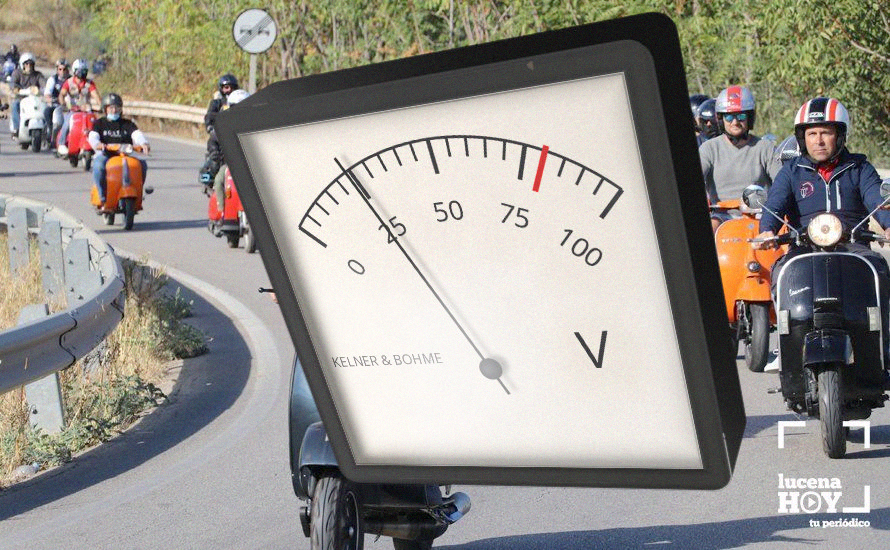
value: {"value": 25, "unit": "V"}
